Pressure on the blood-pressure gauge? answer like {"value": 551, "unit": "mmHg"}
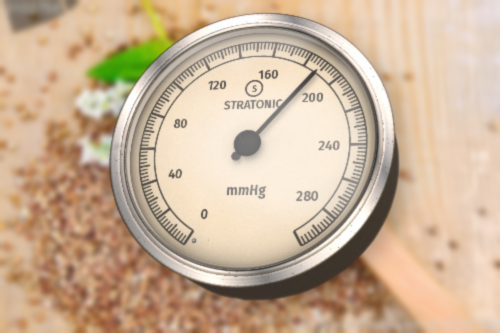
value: {"value": 190, "unit": "mmHg"}
